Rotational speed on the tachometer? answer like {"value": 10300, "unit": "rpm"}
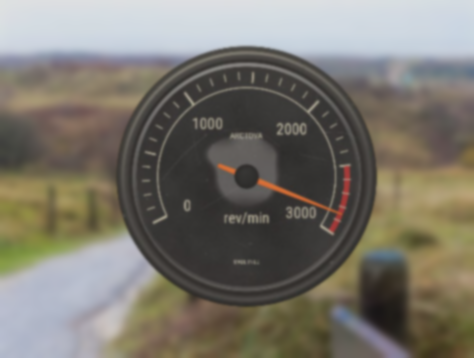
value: {"value": 2850, "unit": "rpm"}
